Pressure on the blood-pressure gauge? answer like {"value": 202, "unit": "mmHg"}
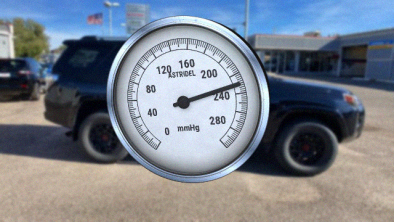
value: {"value": 230, "unit": "mmHg"}
